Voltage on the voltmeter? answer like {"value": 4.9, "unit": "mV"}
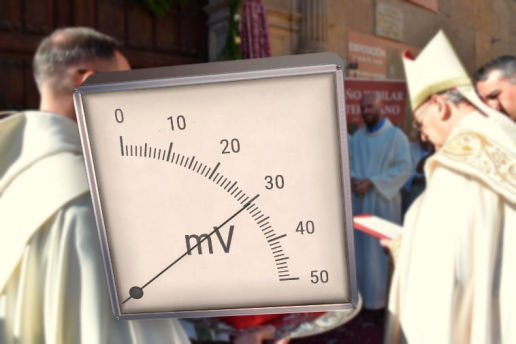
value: {"value": 30, "unit": "mV"}
